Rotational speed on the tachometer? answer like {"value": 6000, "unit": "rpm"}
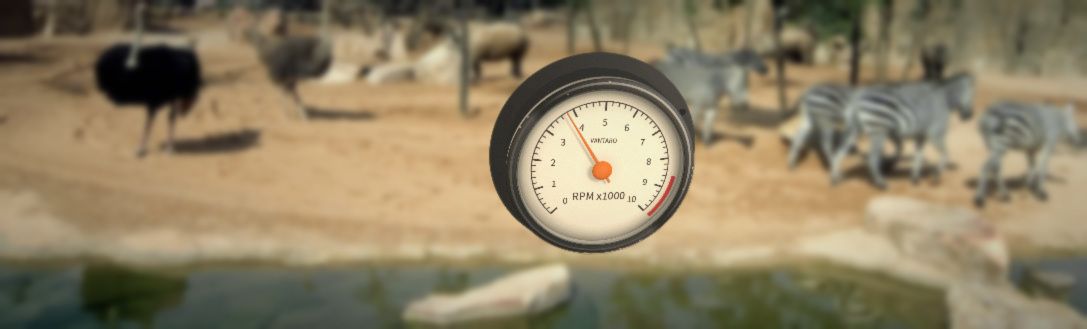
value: {"value": 3800, "unit": "rpm"}
